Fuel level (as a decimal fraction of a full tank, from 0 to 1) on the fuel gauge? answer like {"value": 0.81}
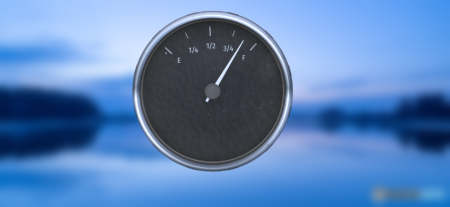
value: {"value": 0.875}
